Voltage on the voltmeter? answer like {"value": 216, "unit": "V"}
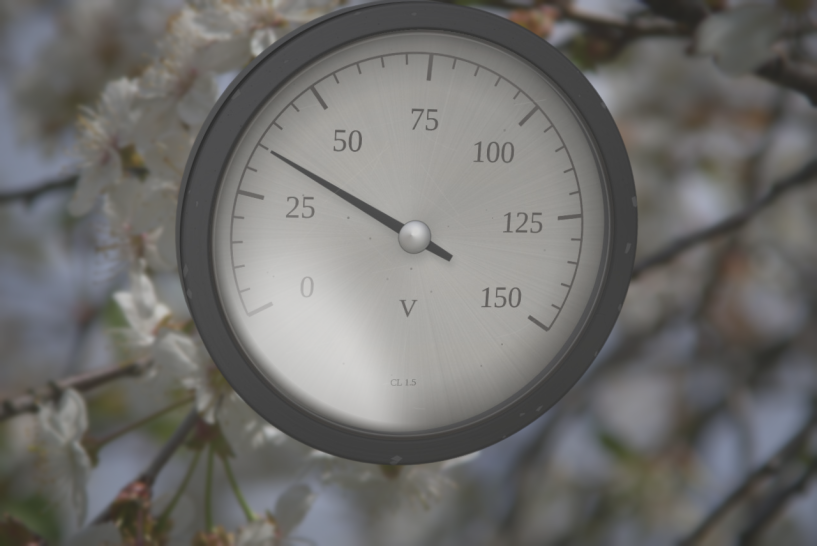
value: {"value": 35, "unit": "V"}
